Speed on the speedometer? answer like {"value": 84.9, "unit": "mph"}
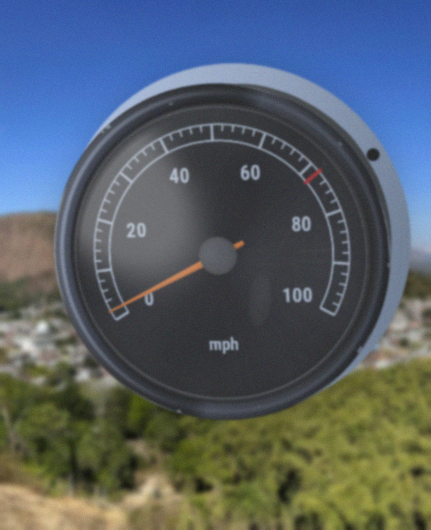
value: {"value": 2, "unit": "mph"}
